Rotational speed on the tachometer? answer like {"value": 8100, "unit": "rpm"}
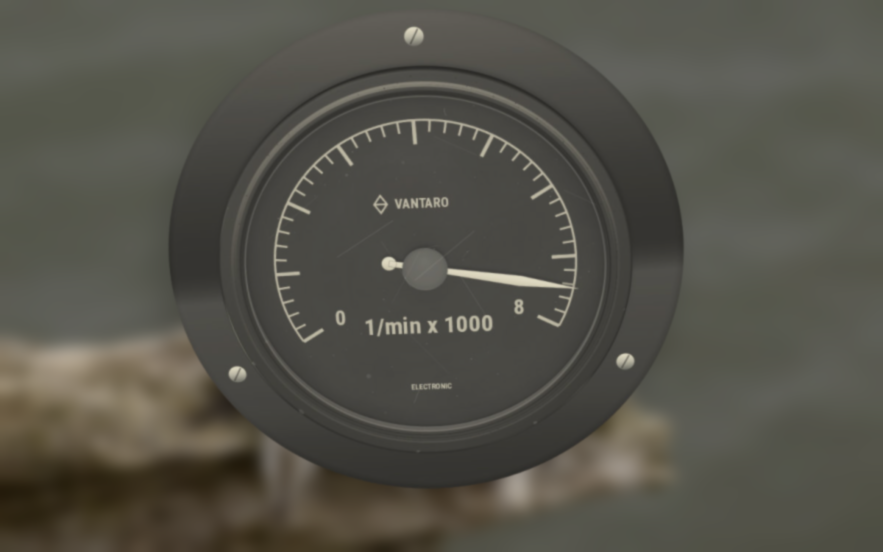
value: {"value": 7400, "unit": "rpm"}
